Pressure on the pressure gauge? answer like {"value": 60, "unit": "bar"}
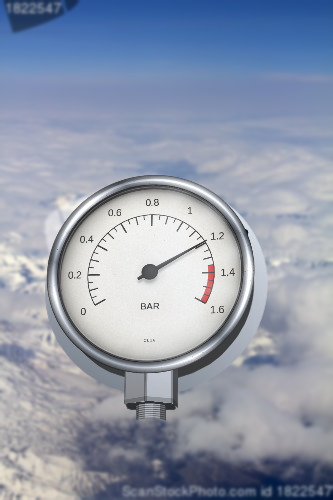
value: {"value": 1.2, "unit": "bar"}
